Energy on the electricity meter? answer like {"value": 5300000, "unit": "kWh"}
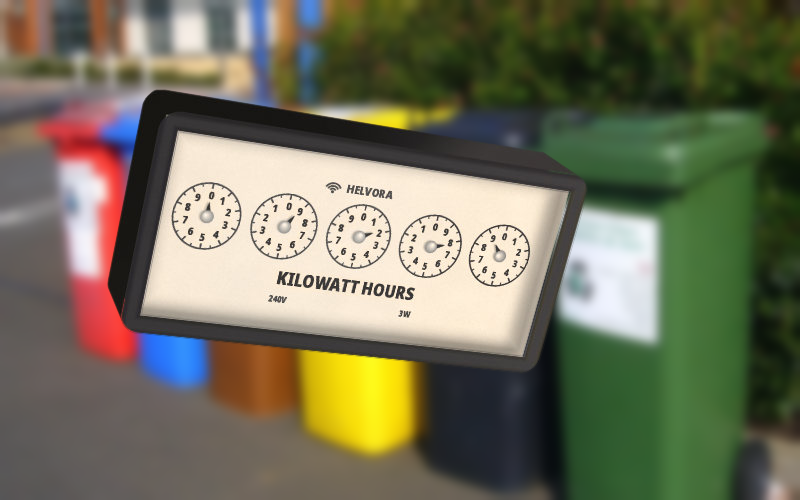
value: {"value": 99179, "unit": "kWh"}
